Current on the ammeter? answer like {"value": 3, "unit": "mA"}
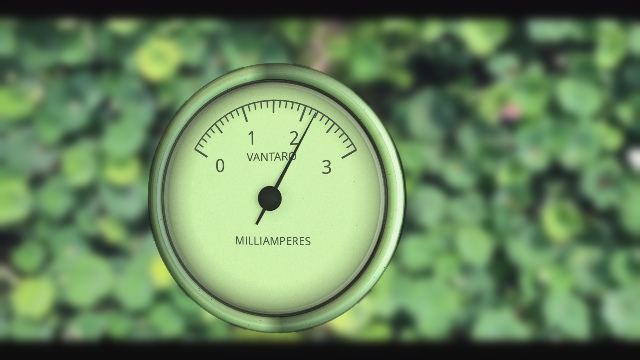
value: {"value": 2.2, "unit": "mA"}
